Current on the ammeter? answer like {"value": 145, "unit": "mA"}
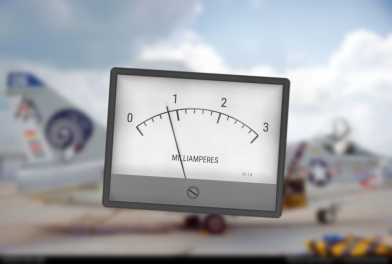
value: {"value": 0.8, "unit": "mA"}
